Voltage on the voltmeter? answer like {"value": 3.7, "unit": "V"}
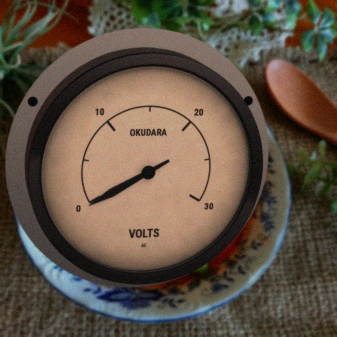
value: {"value": 0, "unit": "V"}
